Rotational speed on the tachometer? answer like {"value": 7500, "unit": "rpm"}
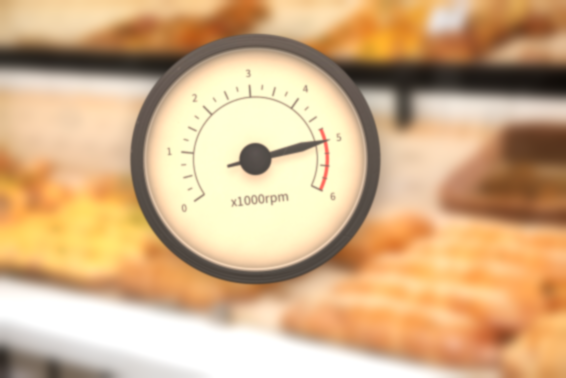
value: {"value": 5000, "unit": "rpm"}
